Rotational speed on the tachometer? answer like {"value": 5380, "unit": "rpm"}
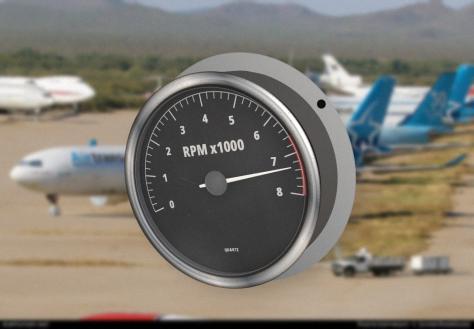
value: {"value": 7300, "unit": "rpm"}
